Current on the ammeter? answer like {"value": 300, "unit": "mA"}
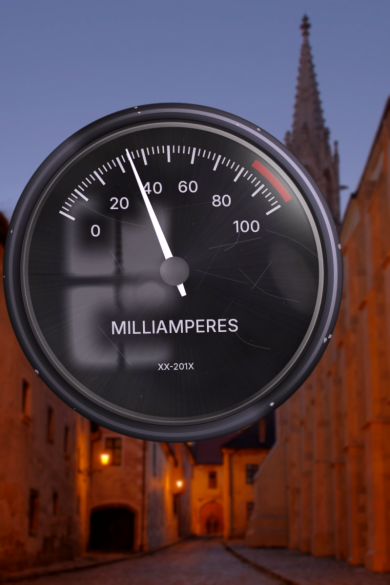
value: {"value": 34, "unit": "mA"}
